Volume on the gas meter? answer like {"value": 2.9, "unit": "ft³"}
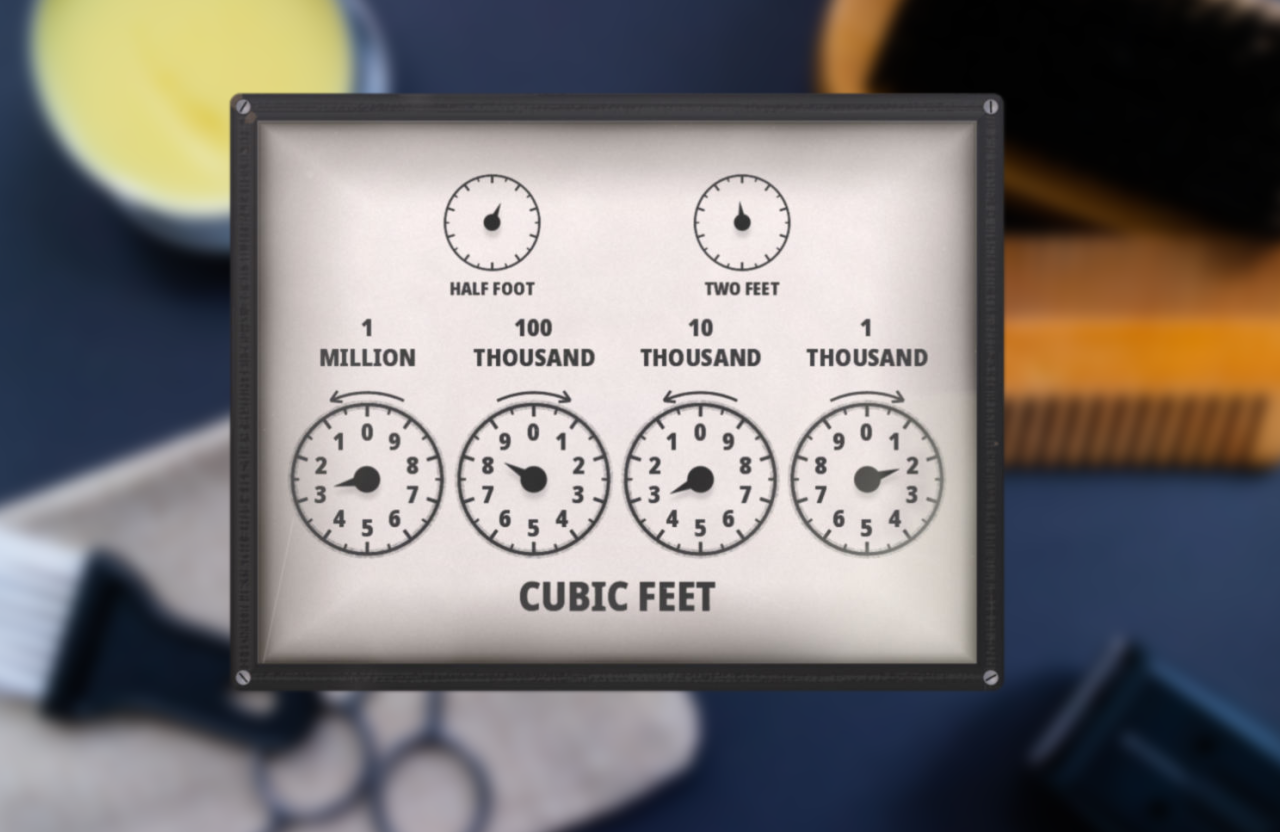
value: {"value": 283200, "unit": "ft³"}
